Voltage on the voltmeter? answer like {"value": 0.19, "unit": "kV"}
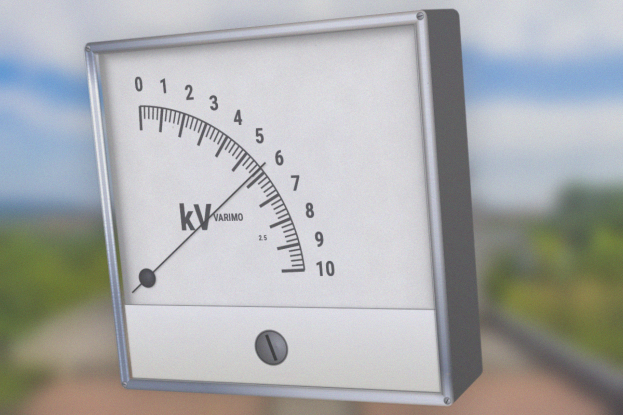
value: {"value": 5.8, "unit": "kV"}
